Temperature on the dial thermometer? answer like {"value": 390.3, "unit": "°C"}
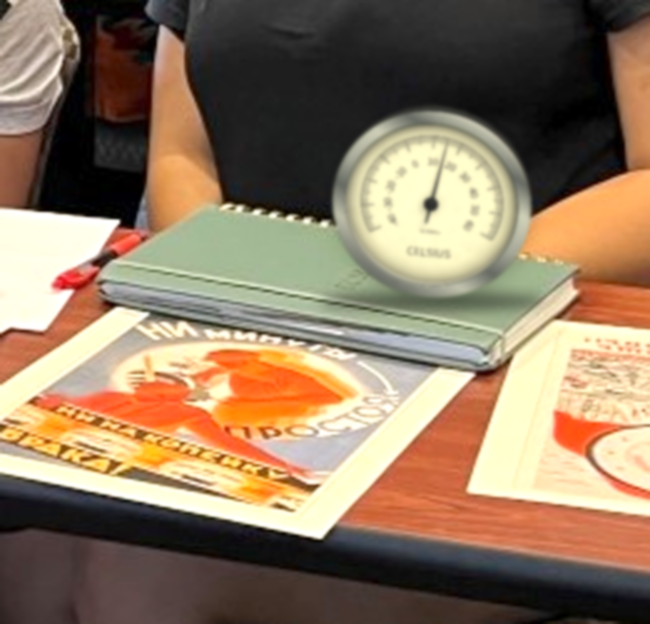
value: {"value": 15, "unit": "°C"}
